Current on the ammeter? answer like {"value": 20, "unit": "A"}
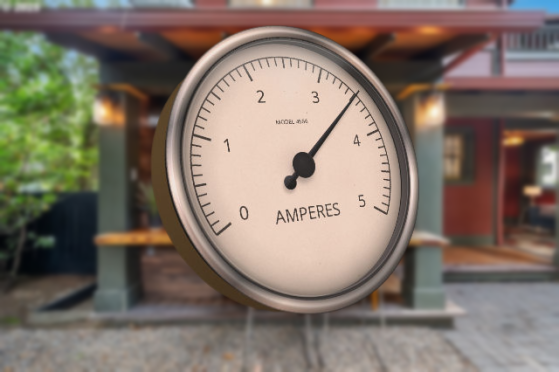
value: {"value": 3.5, "unit": "A"}
